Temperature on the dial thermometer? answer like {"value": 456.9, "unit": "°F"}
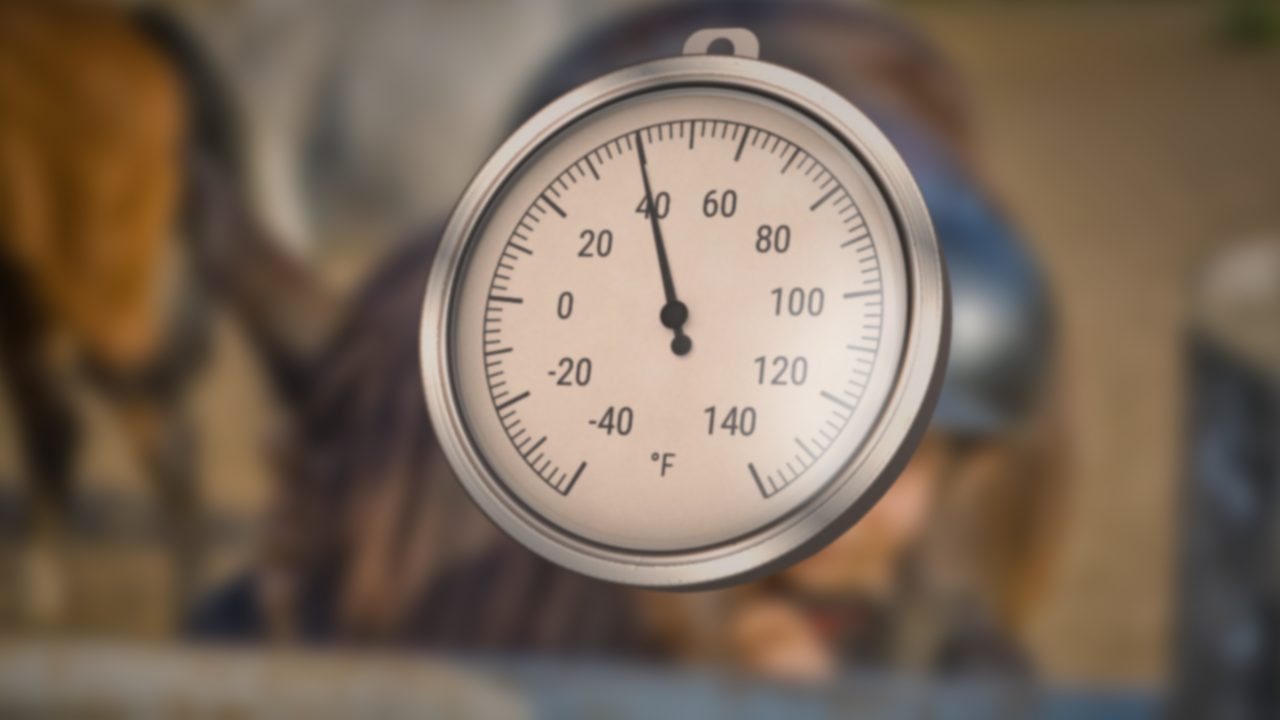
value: {"value": 40, "unit": "°F"}
